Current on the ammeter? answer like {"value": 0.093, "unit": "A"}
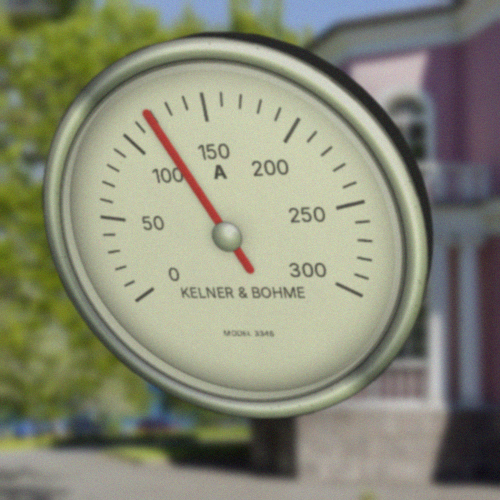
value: {"value": 120, "unit": "A"}
